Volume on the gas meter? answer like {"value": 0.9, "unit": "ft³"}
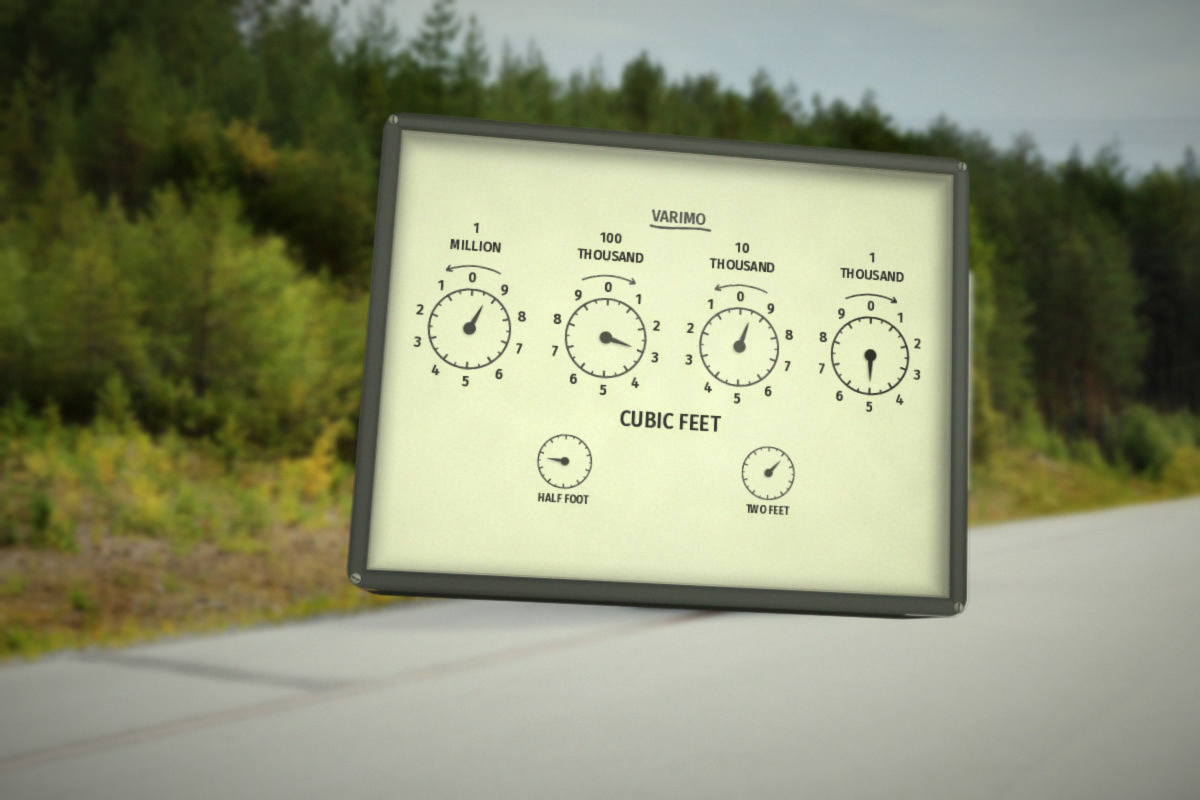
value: {"value": 929500, "unit": "ft³"}
